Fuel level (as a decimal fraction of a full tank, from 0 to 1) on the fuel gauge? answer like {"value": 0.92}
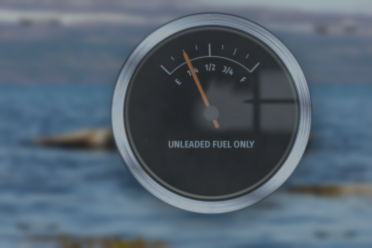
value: {"value": 0.25}
